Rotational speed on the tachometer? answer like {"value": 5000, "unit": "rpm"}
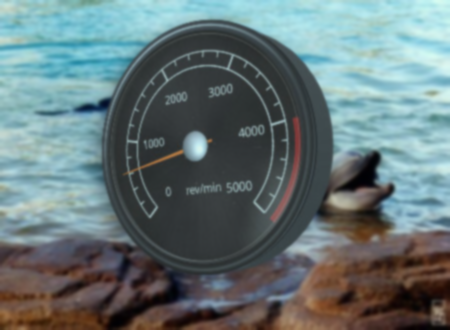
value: {"value": 600, "unit": "rpm"}
